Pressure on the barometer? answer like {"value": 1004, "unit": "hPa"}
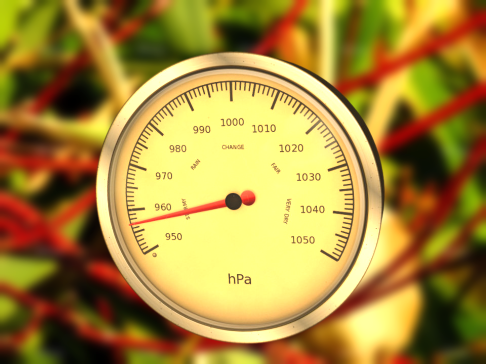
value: {"value": 957, "unit": "hPa"}
